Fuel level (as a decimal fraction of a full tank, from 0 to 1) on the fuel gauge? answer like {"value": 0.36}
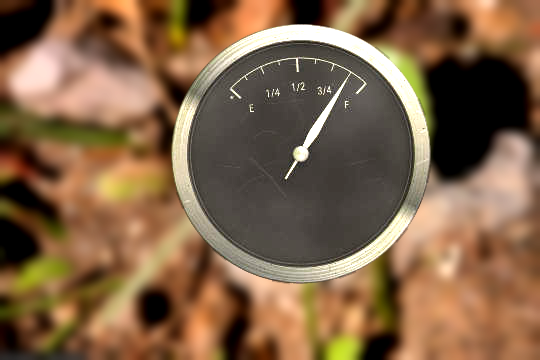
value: {"value": 0.875}
